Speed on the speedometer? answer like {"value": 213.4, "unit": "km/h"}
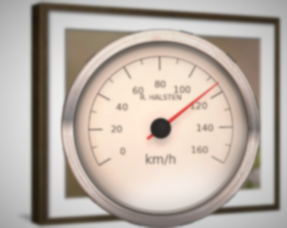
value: {"value": 115, "unit": "km/h"}
